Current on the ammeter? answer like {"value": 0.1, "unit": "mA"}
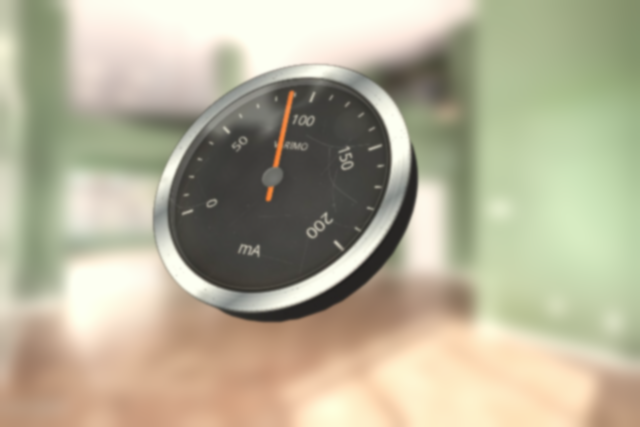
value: {"value": 90, "unit": "mA"}
